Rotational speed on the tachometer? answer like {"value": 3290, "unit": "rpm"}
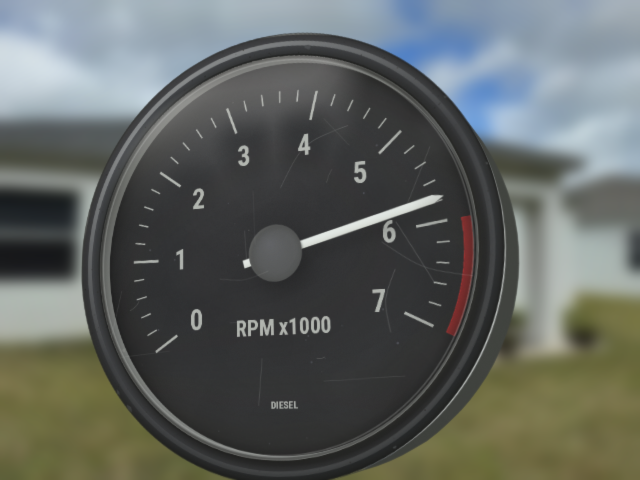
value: {"value": 5800, "unit": "rpm"}
